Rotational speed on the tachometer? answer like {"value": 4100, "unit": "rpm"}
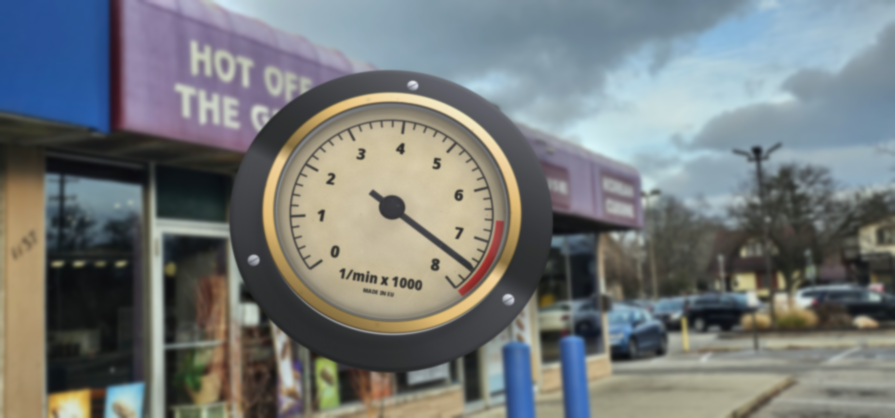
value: {"value": 7600, "unit": "rpm"}
